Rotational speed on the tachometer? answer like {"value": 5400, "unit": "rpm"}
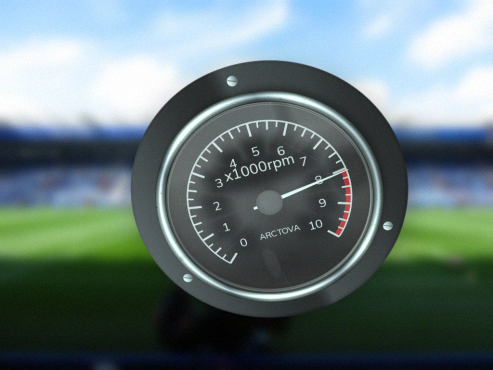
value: {"value": 8000, "unit": "rpm"}
